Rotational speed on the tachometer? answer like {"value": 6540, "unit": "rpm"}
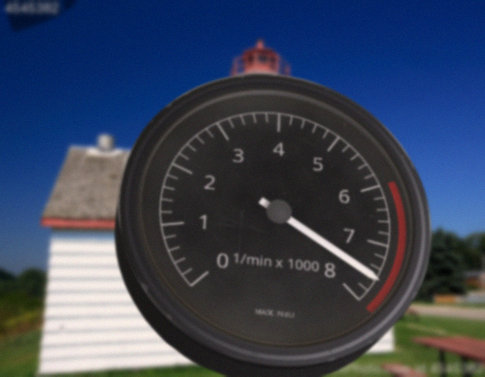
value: {"value": 7600, "unit": "rpm"}
